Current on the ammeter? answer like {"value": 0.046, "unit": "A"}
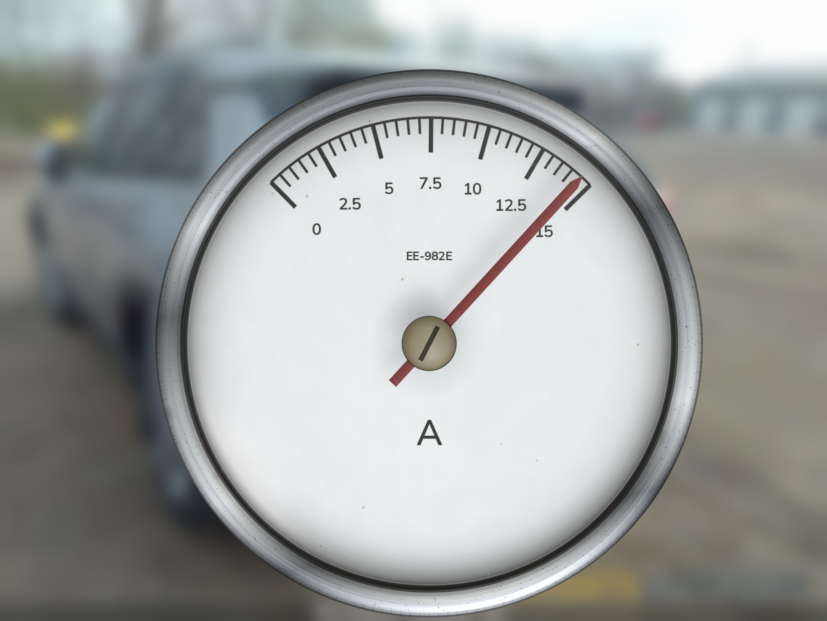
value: {"value": 14.5, "unit": "A"}
